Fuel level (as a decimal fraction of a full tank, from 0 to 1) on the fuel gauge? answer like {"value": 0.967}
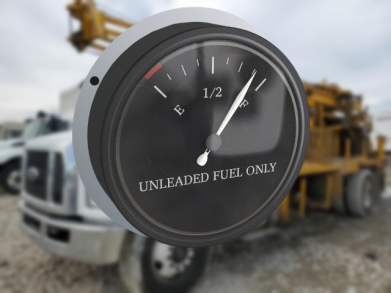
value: {"value": 0.875}
